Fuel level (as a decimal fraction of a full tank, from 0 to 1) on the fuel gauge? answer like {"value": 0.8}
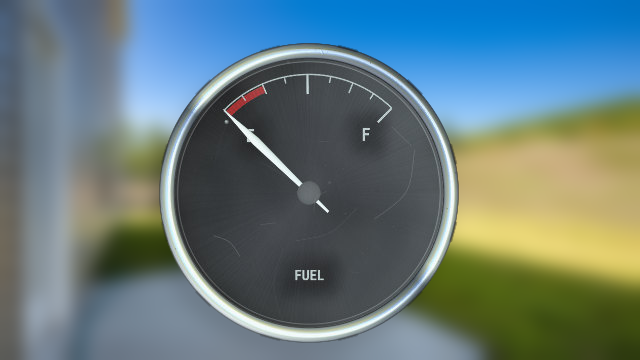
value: {"value": 0}
